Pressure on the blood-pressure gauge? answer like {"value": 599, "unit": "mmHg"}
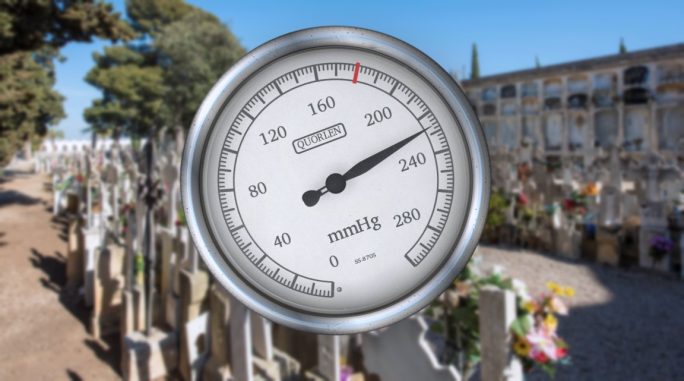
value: {"value": 226, "unit": "mmHg"}
